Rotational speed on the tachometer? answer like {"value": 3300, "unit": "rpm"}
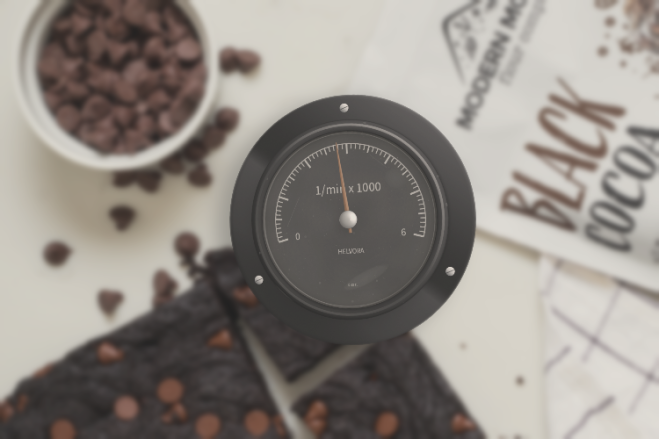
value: {"value": 2800, "unit": "rpm"}
